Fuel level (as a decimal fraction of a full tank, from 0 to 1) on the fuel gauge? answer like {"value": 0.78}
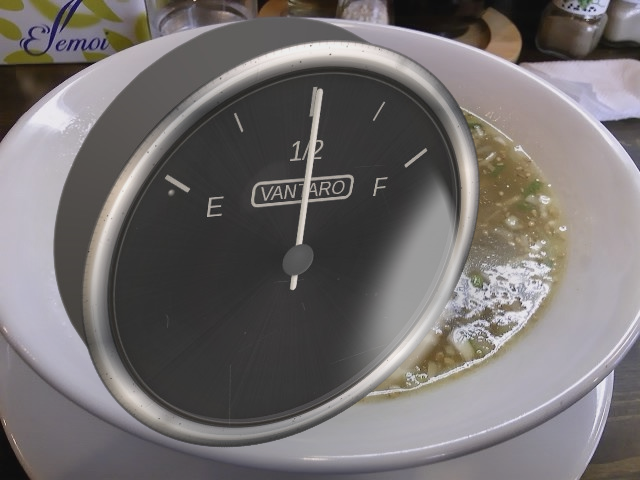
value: {"value": 0.5}
